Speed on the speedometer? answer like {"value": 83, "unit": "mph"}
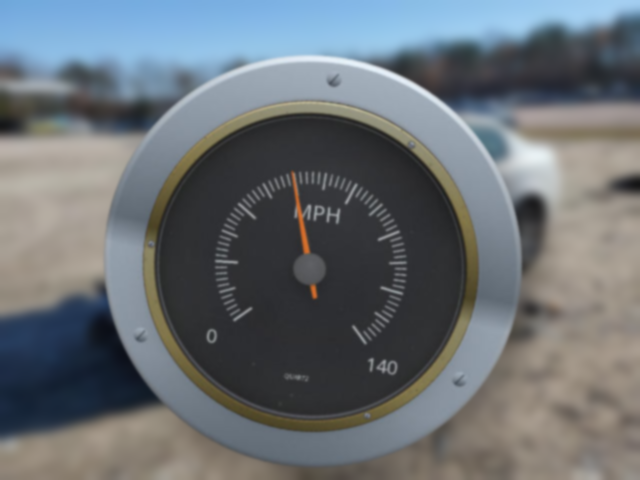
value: {"value": 60, "unit": "mph"}
